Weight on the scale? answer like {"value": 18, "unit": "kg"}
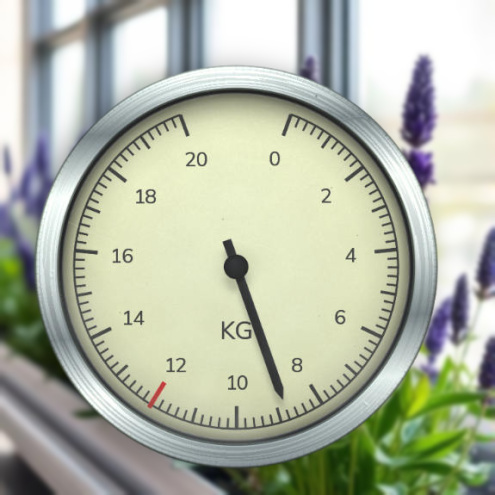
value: {"value": 8.8, "unit": "kg"}
